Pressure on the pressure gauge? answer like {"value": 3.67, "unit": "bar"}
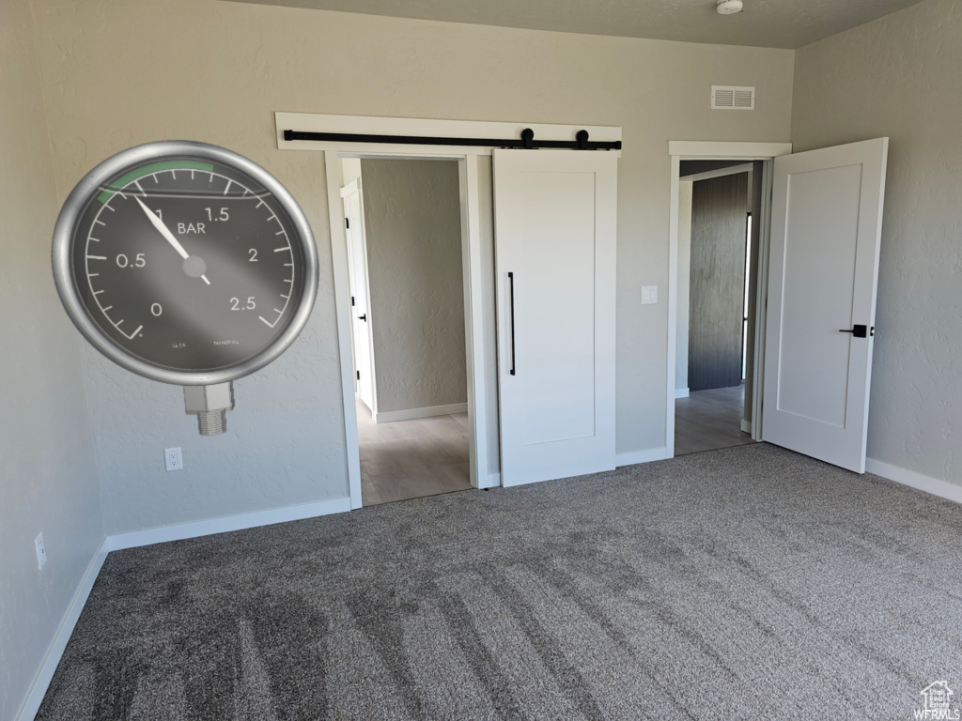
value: {"value": 0.95, "unit": "bar"}
